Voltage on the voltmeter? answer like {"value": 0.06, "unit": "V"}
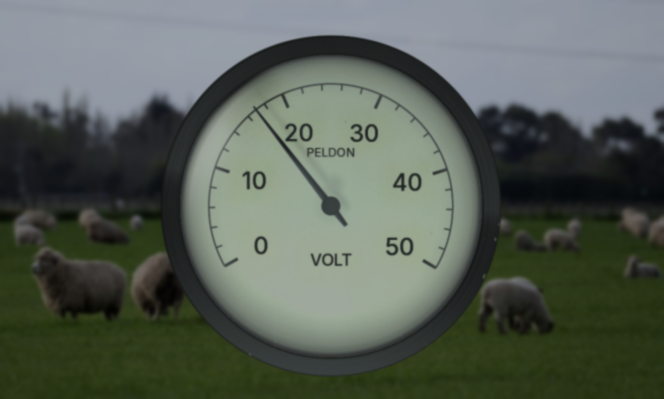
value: {"value": 17, "unit": "V"}
